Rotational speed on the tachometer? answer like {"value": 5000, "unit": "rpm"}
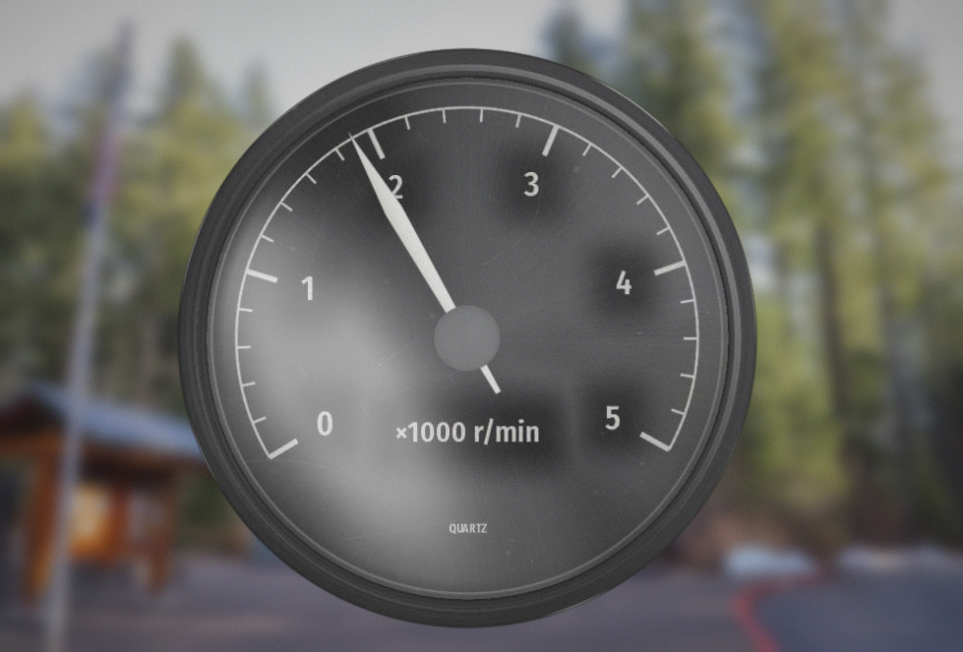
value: {"value": 1900, "unit": "rpm"}
